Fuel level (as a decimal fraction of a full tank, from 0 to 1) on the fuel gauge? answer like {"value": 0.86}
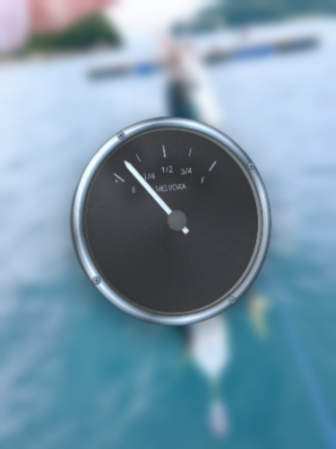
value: {"value": 0.125}
